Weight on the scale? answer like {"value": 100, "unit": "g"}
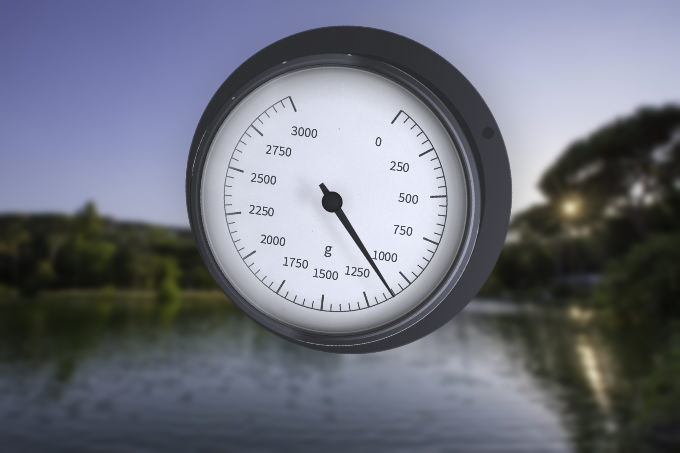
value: {"value": 1100, "unit": "g"}
